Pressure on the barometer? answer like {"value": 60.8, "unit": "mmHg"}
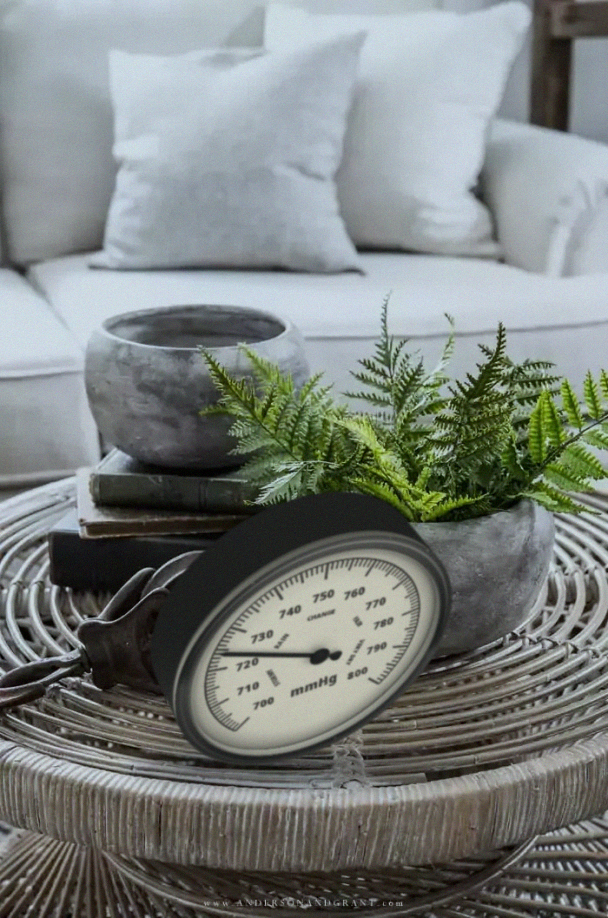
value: {"value": 725, "unit": "mmHg"}
